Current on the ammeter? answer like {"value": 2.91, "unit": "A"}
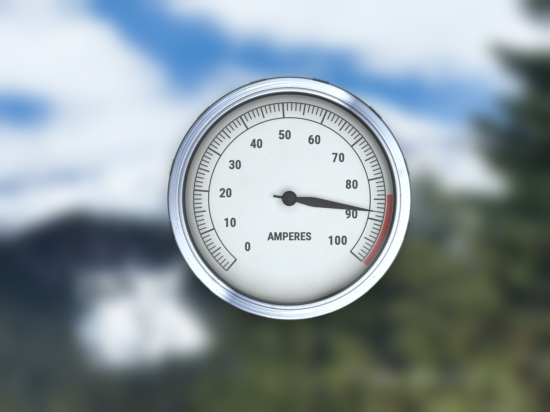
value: {"value": 88, "unit": "A"}
